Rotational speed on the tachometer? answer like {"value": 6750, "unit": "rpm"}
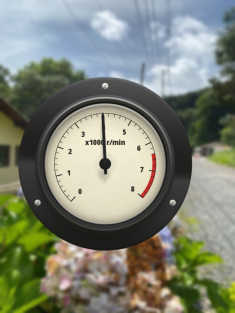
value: {"value": 4000, "unit": "rpm"}
